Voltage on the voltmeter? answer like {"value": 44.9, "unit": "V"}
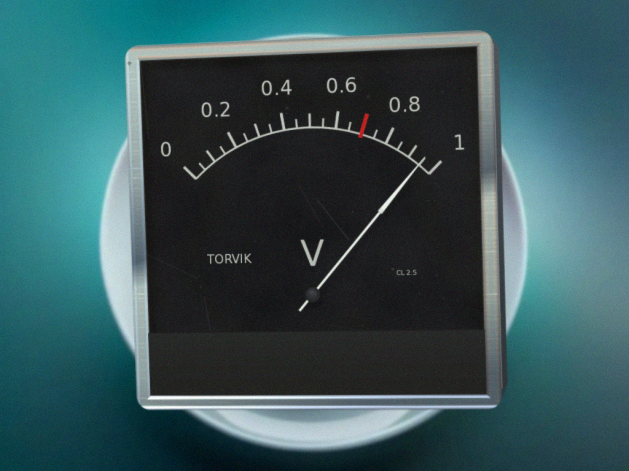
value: {"value": 0.95, "unit": "V"}
